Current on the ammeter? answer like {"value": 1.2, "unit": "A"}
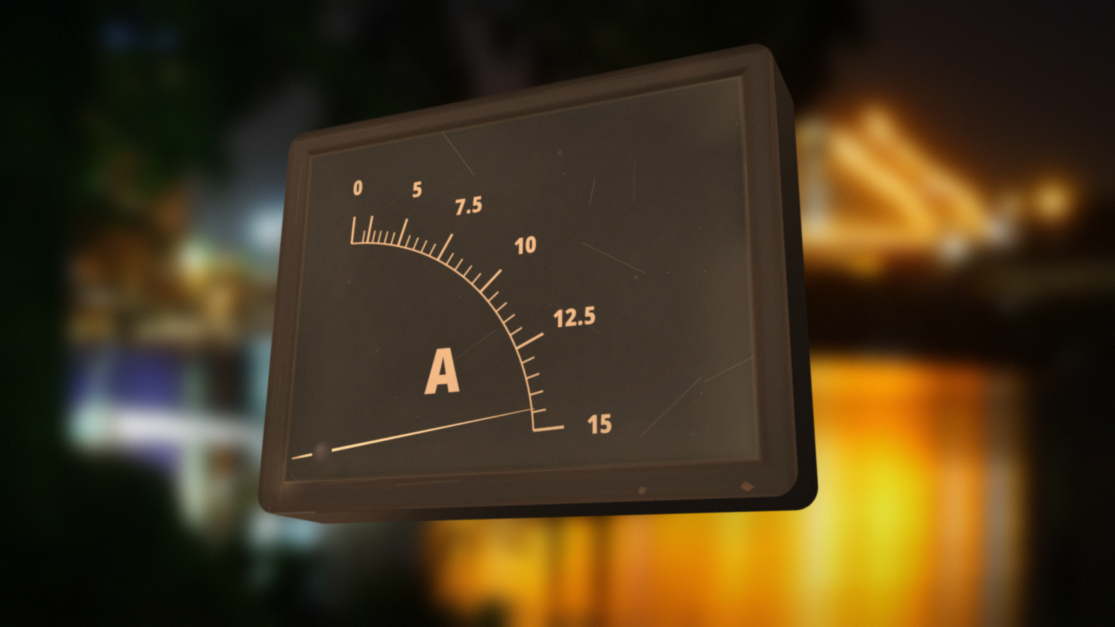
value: {"value": 14.5, "unit": "A"}
